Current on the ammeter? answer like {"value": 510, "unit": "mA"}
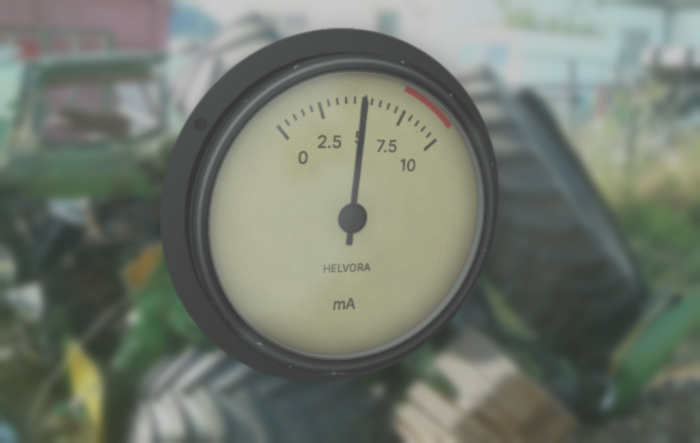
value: {"value": 5, "unit": "mA"}
